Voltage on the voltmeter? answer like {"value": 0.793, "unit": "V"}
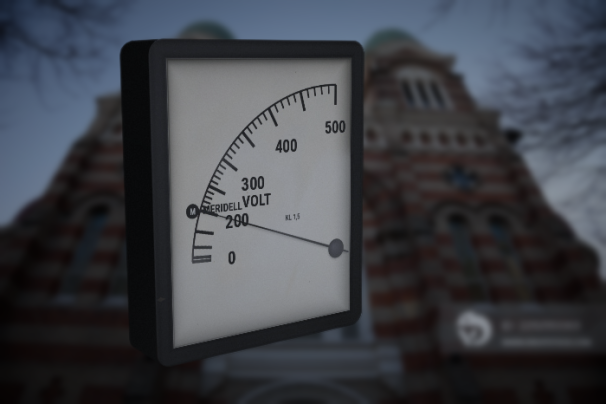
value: {"value": 200, "unit": "V"}
